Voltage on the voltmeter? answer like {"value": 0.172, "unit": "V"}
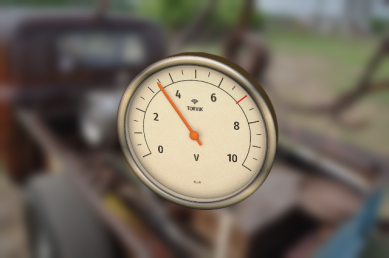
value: {"value": 3.5, "unit": "V"}
